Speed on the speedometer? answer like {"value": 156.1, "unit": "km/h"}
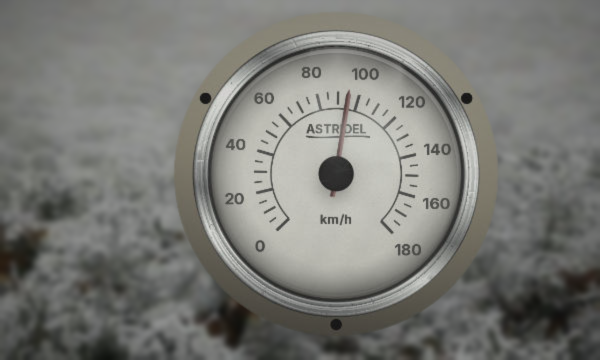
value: {"value": 95, "unit": "km/h"}
